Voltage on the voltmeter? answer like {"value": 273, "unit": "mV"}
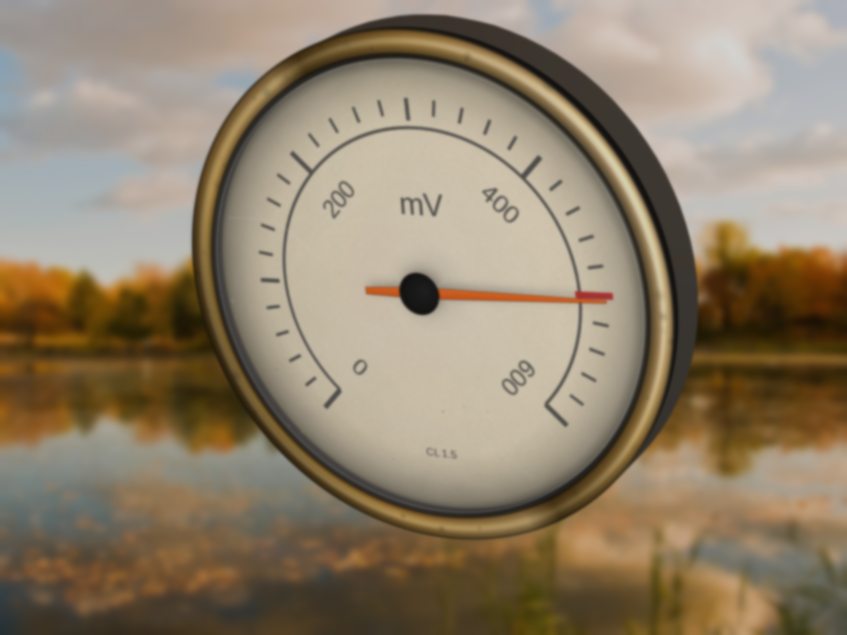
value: {"value": 500, "unit": "mV"}
